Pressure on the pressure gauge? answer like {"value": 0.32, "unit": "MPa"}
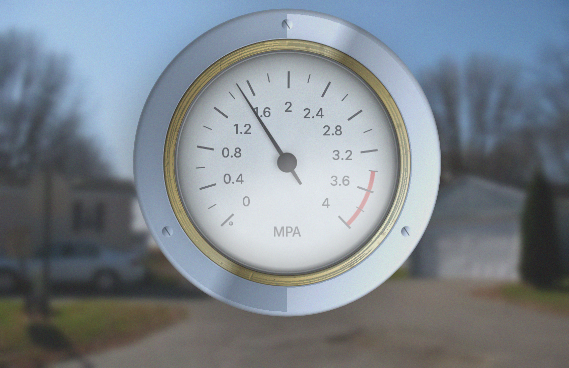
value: {"value": 1.5, "unit": "MPa"}
